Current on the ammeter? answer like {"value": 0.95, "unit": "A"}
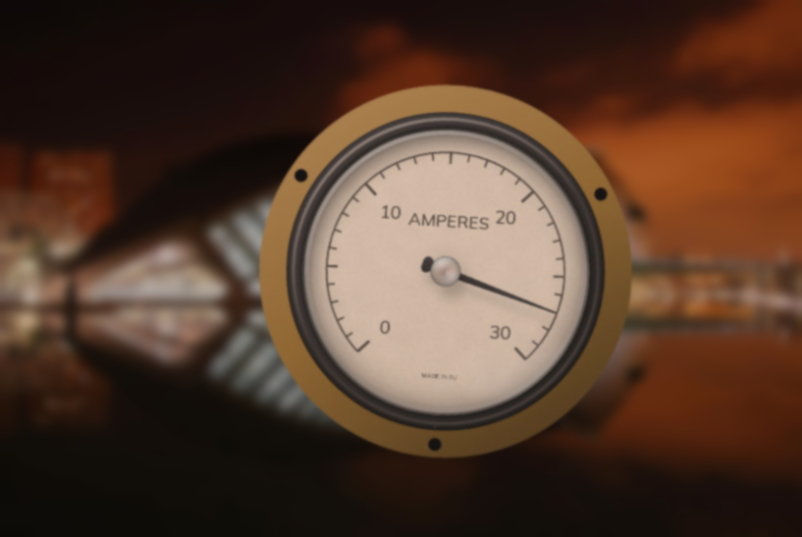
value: {"value": 27, "unit": "A"}
